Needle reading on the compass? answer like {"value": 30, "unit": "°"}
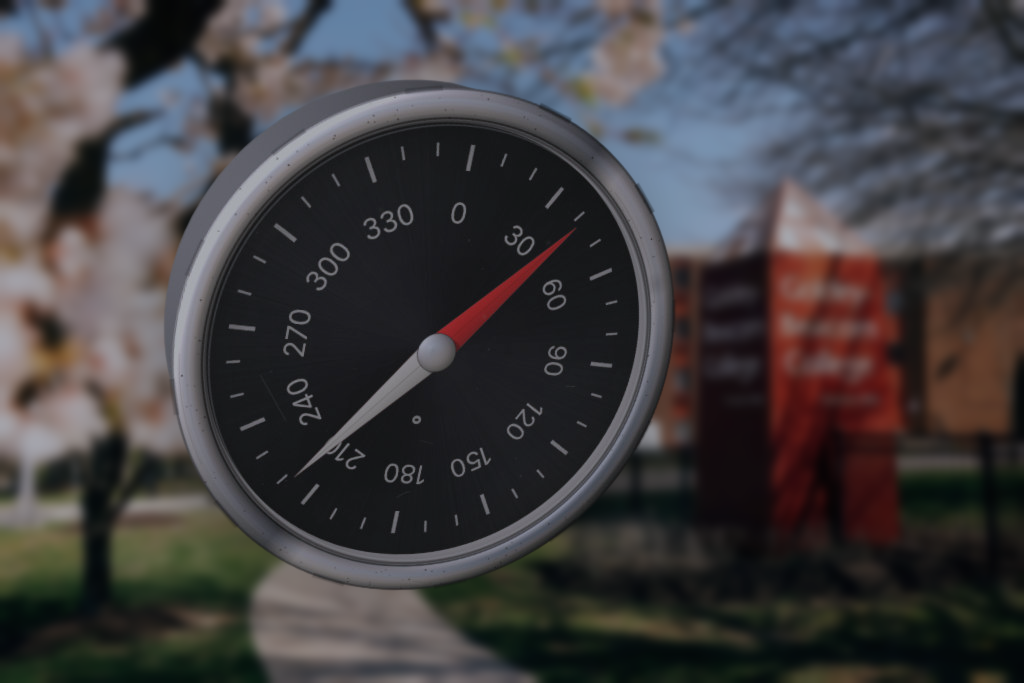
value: {"value": 40, "unit": "°"}
